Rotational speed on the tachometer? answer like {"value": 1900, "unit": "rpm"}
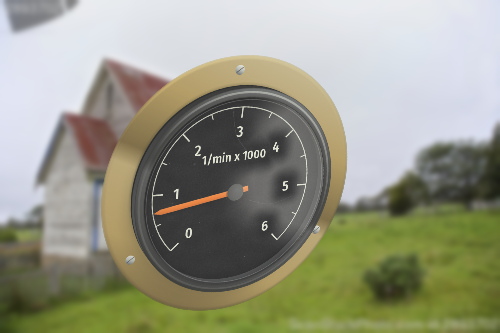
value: {"value": 750, "unit": "rpm"}
